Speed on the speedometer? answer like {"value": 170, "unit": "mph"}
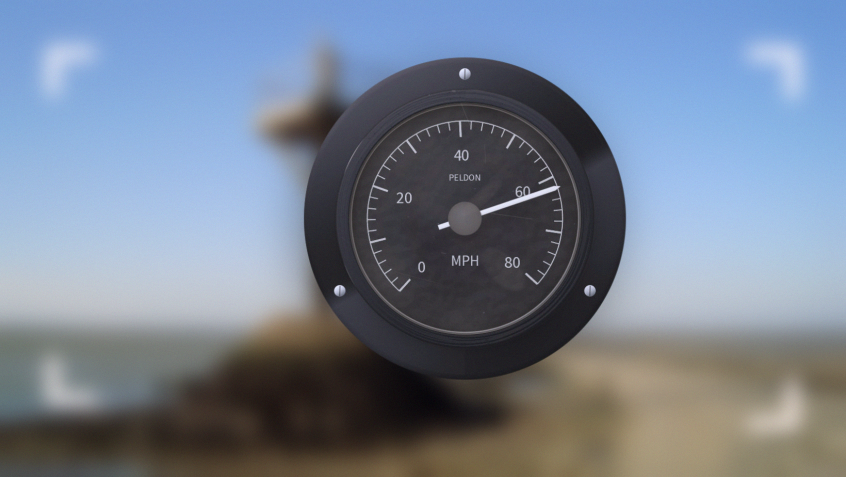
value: {"value": 62, "unit": "mph"}
